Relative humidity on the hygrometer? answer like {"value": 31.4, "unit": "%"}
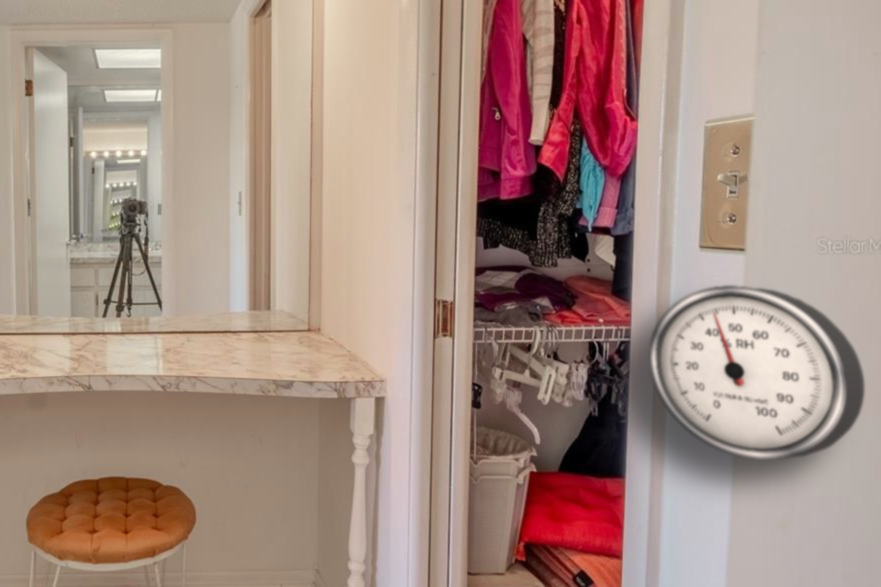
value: {"value": 45, "unit": "%"}
